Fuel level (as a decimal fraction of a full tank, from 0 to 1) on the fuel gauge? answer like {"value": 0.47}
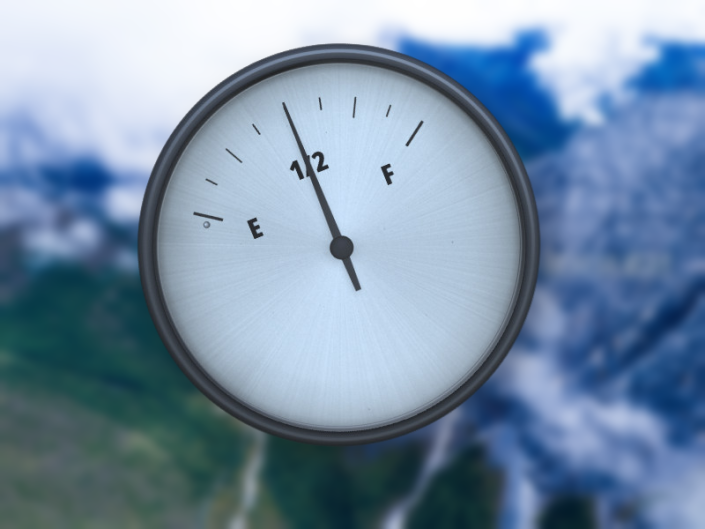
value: {"value": 0.5}
